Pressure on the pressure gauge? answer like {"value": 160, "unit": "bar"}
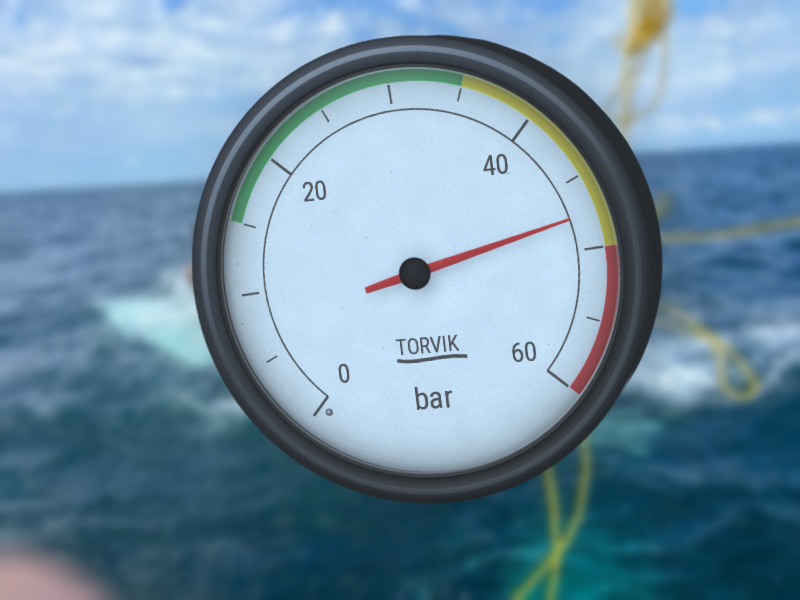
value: {"value": 47.5, "unit": "bar"}
